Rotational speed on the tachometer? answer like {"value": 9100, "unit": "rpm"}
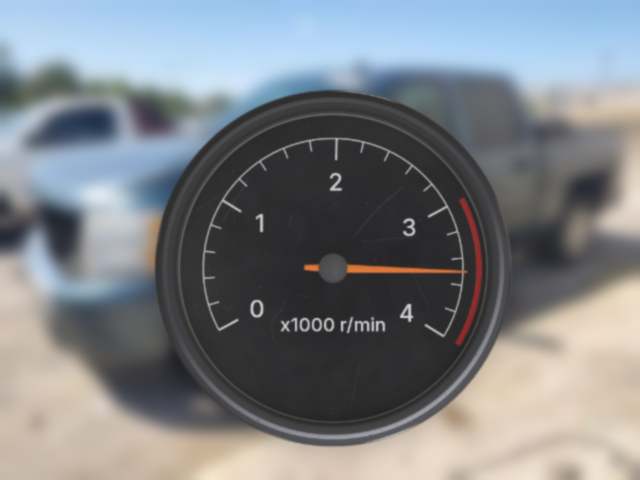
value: {"value": 3500, "unit": "rpm"}
